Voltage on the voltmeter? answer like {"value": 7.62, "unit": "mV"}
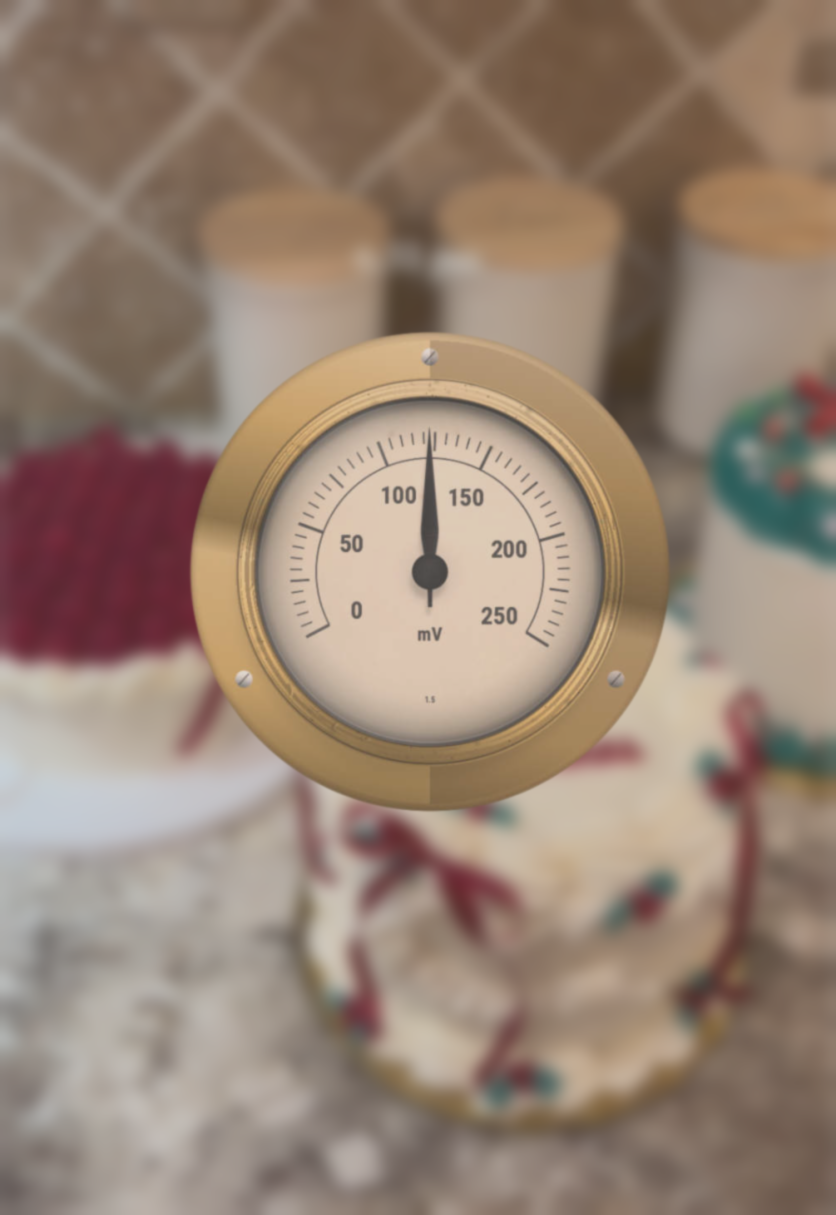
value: {"value": 122.5, "unit": "mV"}
